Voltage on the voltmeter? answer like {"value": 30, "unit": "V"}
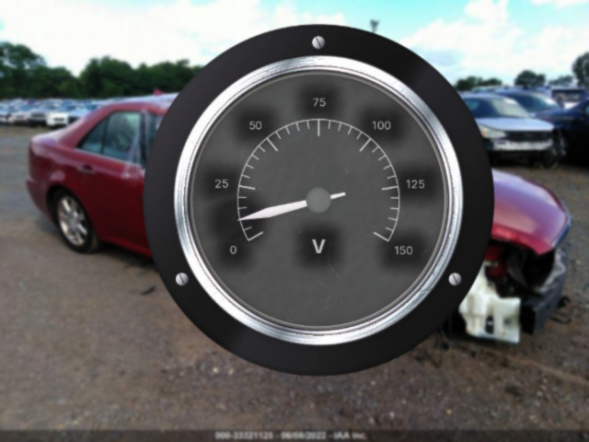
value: {"value": 10, "unit": "V"}
